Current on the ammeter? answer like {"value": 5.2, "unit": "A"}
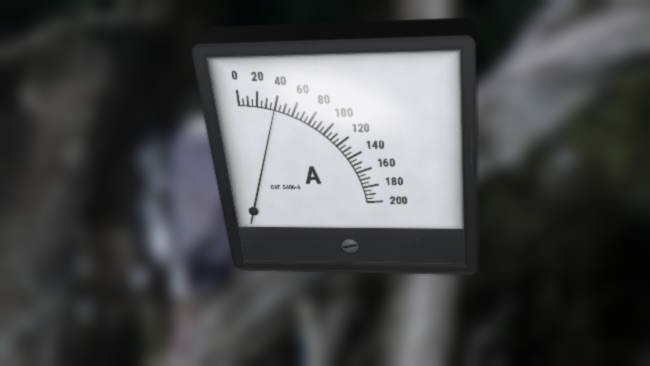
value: {"value": 40, "unit": "A"}
